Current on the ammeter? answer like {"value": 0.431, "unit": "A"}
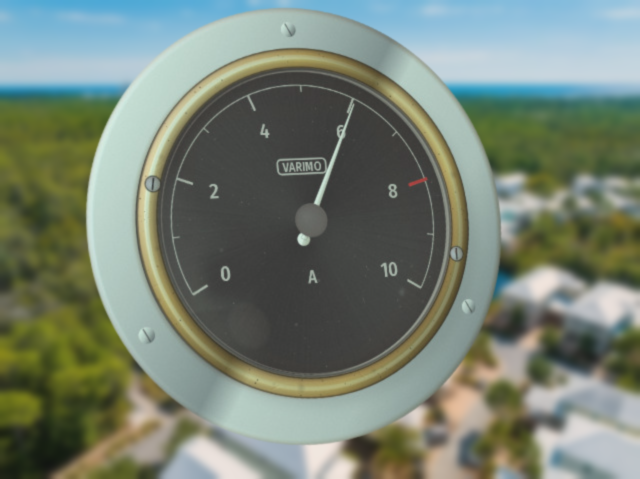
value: {"value": 6, "unit": "A"}
